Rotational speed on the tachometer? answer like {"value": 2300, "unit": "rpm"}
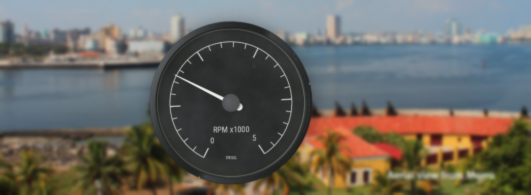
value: {"value": 1500, "unit": "rpm"}
